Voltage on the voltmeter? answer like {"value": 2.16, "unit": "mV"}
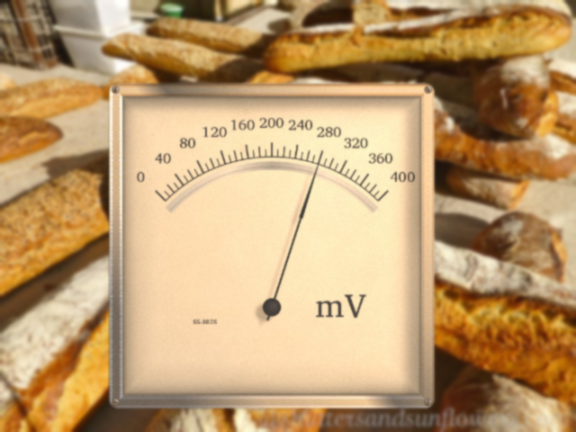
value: {"value": 280, "unit": "mV"}
